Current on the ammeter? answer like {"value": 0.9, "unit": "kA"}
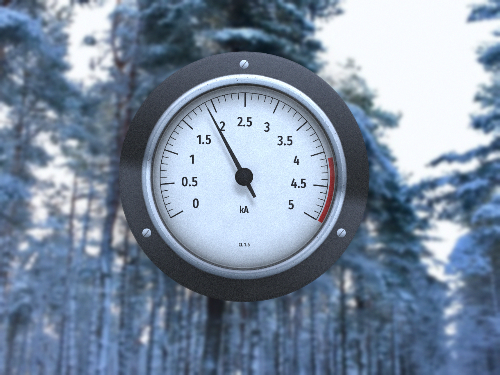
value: {"value": 1.9, "unit": "kA"}
